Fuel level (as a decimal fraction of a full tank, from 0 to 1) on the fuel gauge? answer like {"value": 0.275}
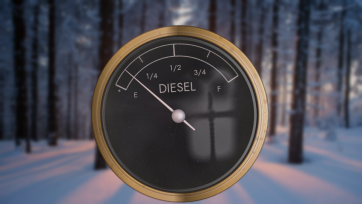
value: {"value": 0.125}
